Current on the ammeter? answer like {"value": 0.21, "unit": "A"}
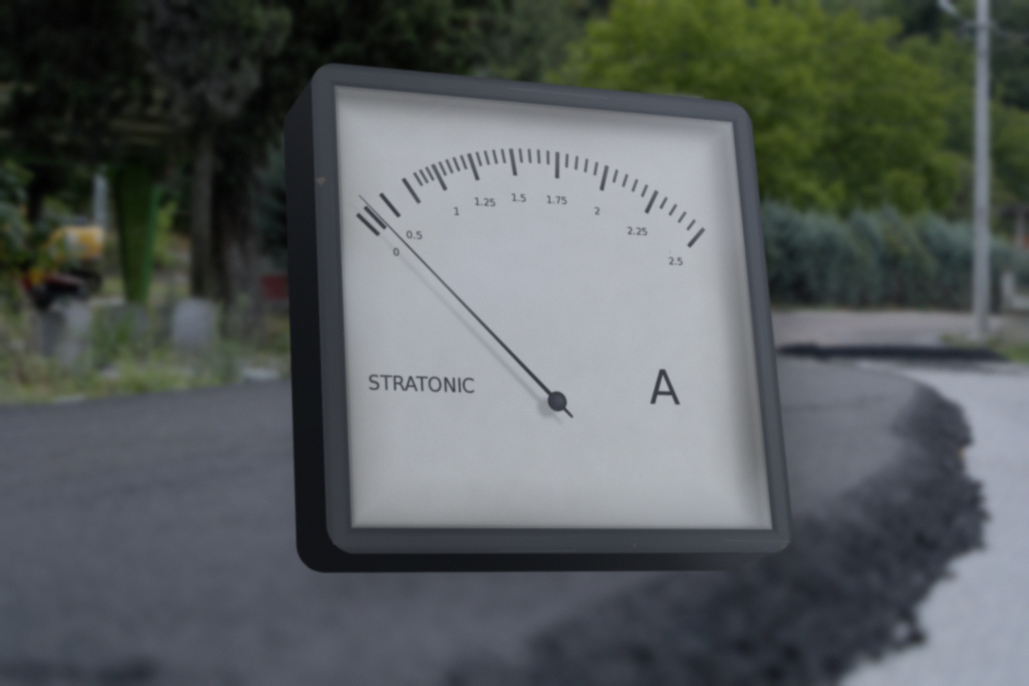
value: {"value": 0.25, "unit": "A"}
